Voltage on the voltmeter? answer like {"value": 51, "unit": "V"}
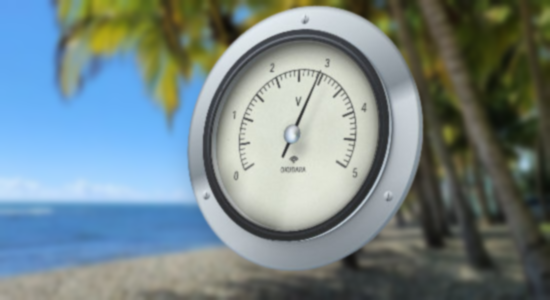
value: {"value": 3, "unit": "V"}
